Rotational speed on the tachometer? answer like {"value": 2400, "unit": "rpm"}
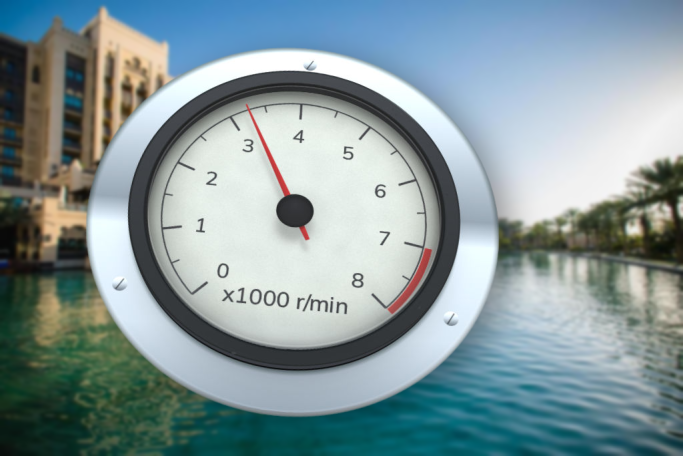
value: {"value": 3250, "unit": "rpm"}
